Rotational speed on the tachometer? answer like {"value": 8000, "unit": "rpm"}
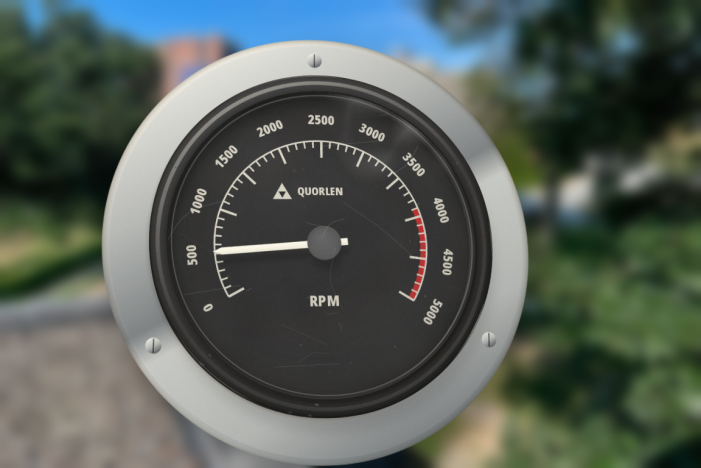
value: {"value": 500, "unit": "rpm"}
